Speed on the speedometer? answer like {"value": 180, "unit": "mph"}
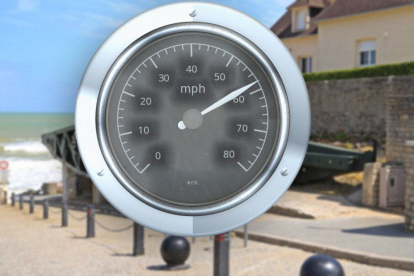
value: {"value": 58, "unit": "mph"}
